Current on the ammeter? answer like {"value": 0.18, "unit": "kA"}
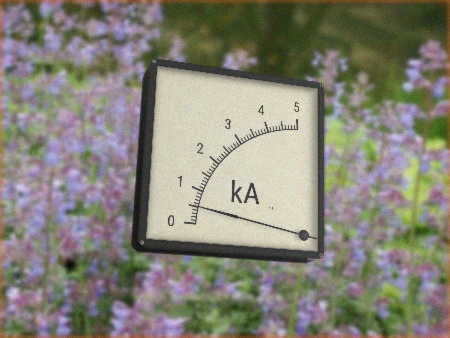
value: {"value": 0.5, "unit": "kA"}
